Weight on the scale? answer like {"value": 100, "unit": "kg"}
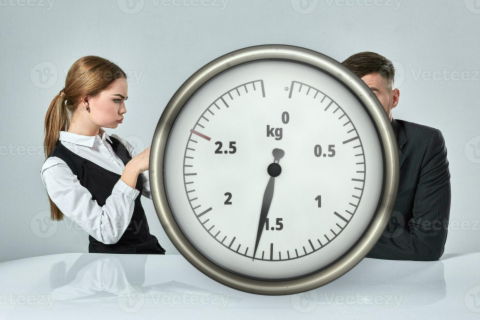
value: {"value": 1.6, "unit": "kg"}
